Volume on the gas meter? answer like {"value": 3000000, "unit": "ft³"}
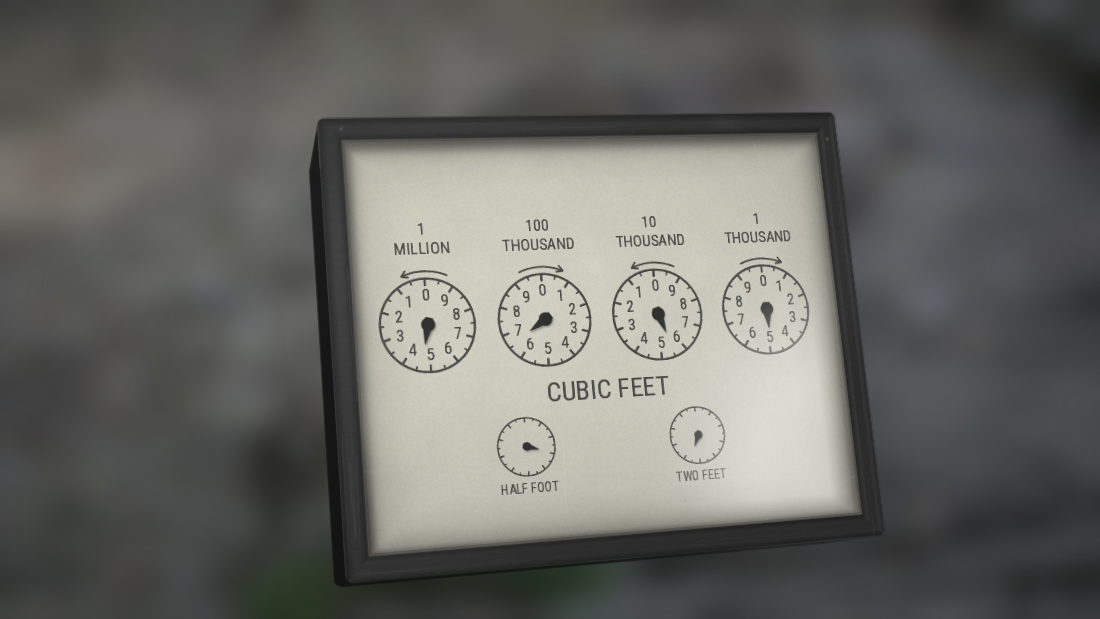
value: {"value": 465500, "unit": "ft³"}
